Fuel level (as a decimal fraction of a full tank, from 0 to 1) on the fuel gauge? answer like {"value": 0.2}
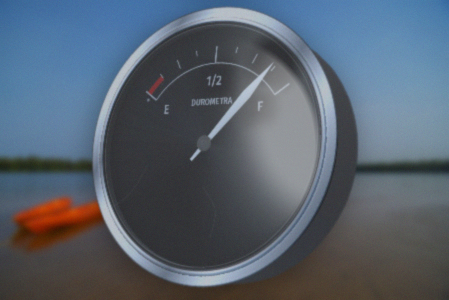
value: {"value": 0.875}
